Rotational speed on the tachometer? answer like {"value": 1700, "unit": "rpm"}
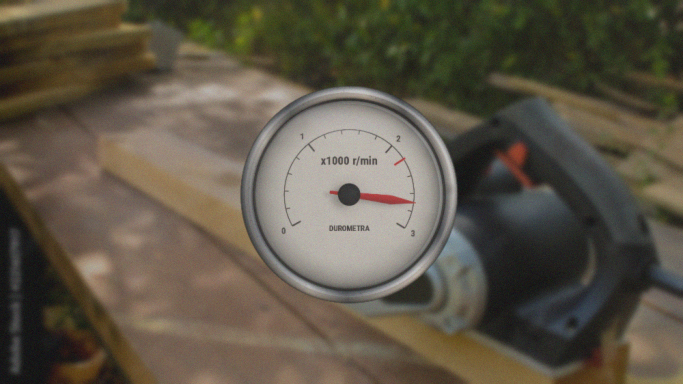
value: {"value": 2700, "unit": "rpm"}
